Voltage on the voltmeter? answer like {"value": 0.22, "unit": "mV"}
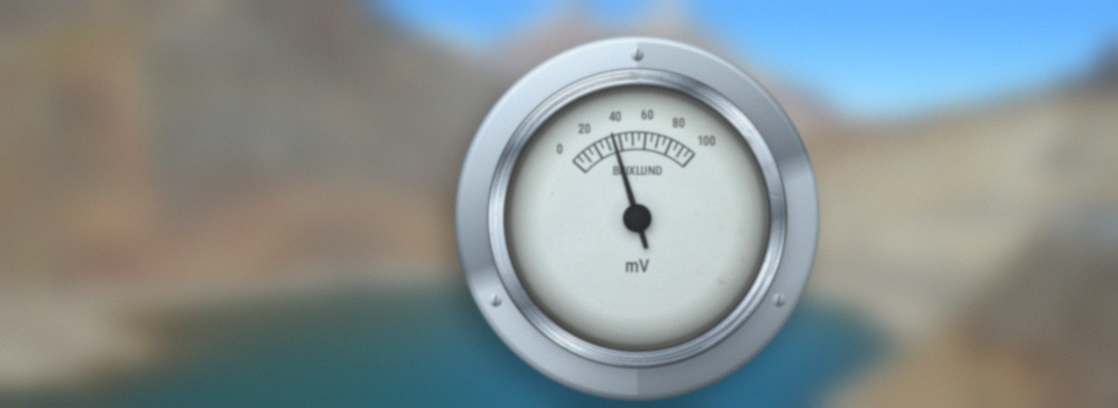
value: {"value": 35, "unit": "mV"}
